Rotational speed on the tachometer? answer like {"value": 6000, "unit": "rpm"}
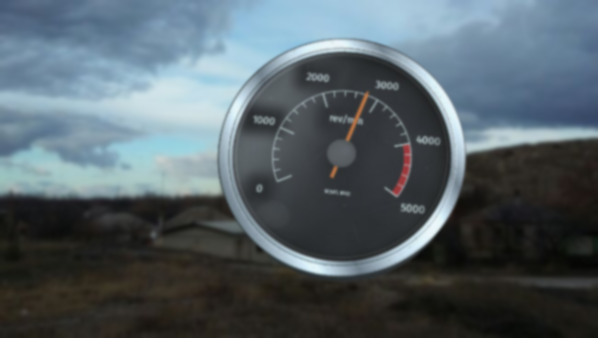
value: {"value": 2800, "unit": "rpm"}
